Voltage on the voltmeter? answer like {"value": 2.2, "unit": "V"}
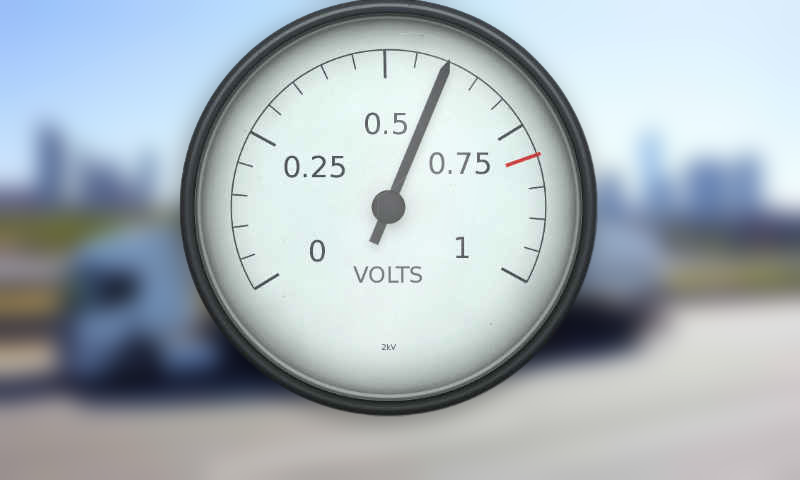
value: {"value": 0.6, "unit": "V"}
